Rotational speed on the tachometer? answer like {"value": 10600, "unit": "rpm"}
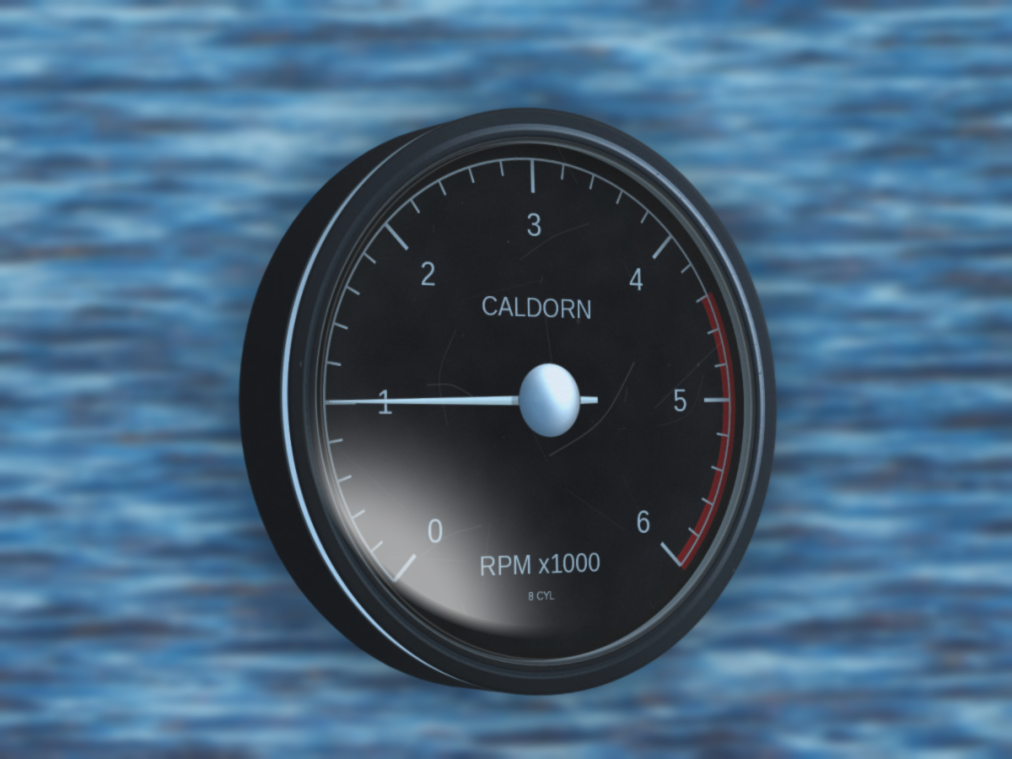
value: {"value": 1000, "unit": "rpm"}
